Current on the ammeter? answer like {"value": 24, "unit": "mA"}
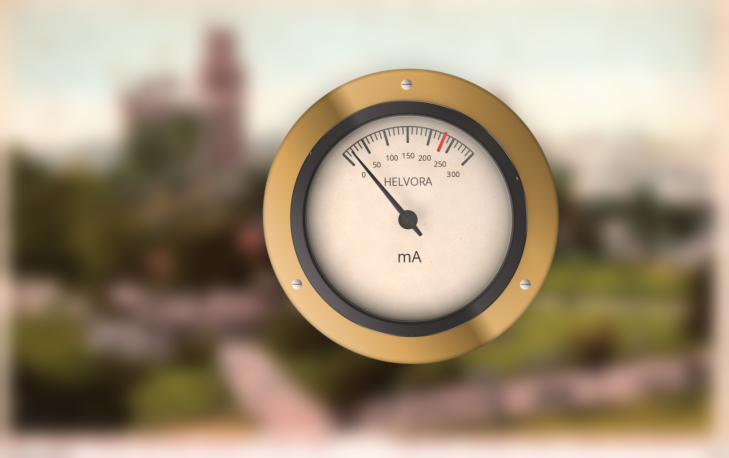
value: {"value": 20, "unit": "mA"}
